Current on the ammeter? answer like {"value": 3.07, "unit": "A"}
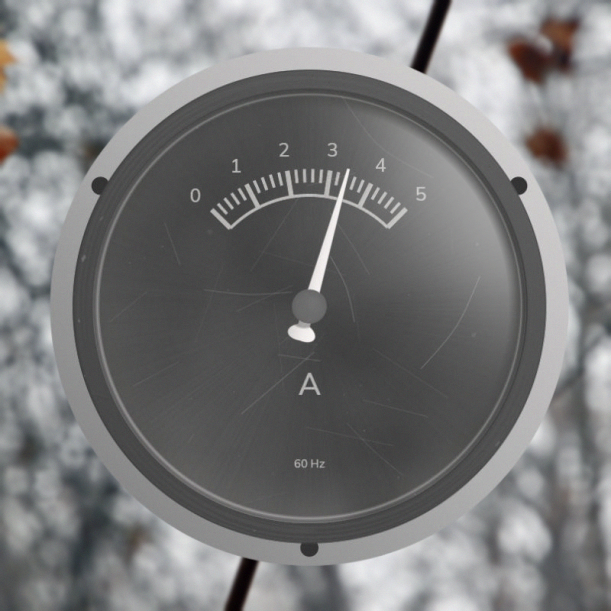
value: {"value": 3.4, "unit": "A"}
